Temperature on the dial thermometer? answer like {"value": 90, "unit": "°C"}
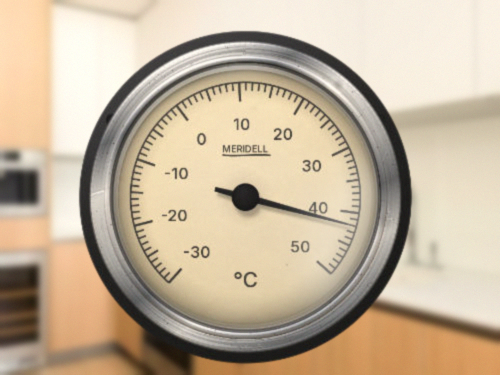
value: {"value": 42, "unit": "°C"}
